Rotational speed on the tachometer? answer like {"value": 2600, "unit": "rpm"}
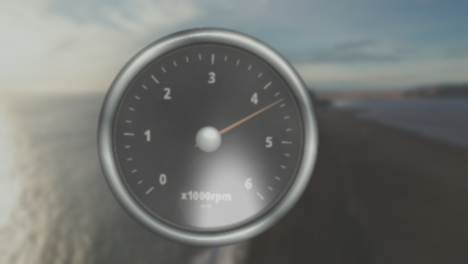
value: {"value": 4300, "unit": "rpm"}
